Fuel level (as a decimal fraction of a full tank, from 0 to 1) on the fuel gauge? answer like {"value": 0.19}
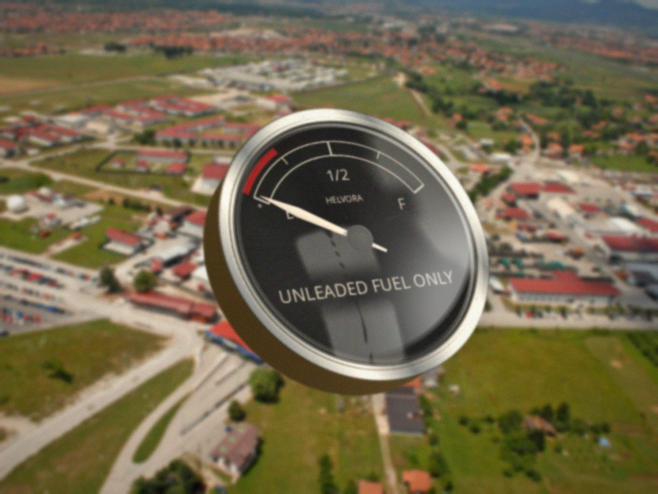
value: {"value": 0}
